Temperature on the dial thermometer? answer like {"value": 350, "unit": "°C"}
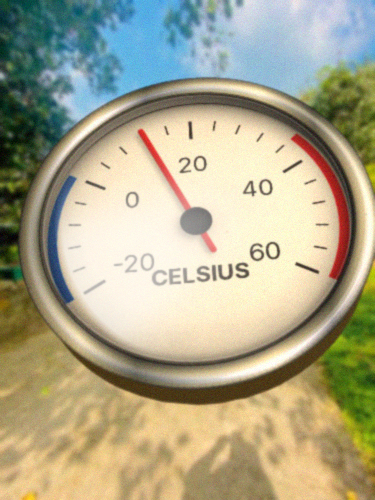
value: {"value": 12, "unit": "°C"}
